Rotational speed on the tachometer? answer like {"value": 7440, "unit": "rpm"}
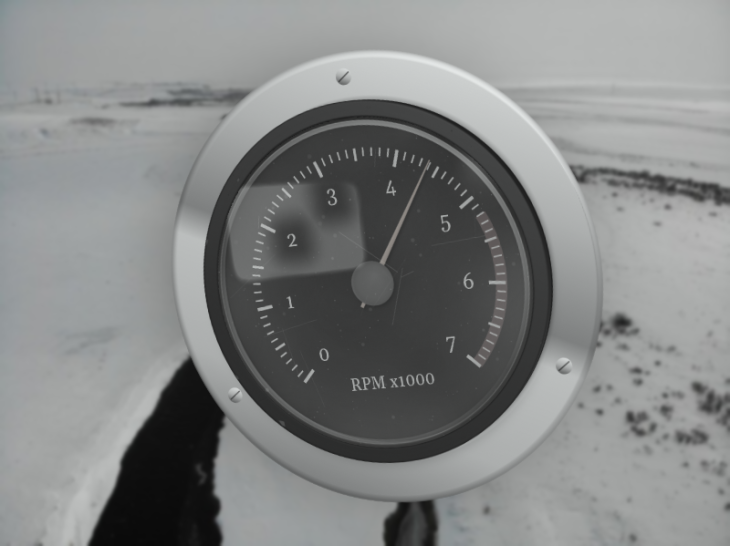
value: {"value": 4400, "unit": "rpm"}
